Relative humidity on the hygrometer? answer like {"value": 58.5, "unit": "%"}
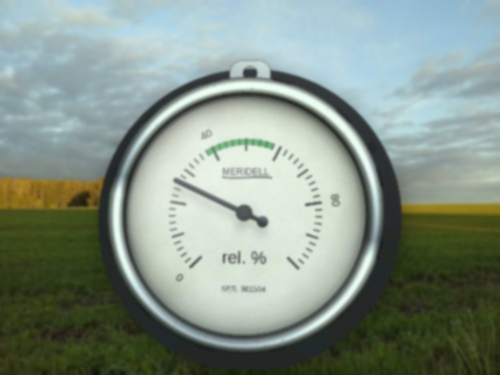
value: {"value": 26, "unit": "%"}
